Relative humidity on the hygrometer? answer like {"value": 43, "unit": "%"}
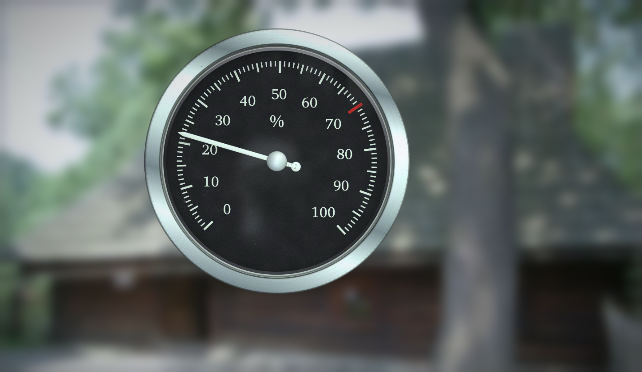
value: {"value": 22, "unit": "%"}
